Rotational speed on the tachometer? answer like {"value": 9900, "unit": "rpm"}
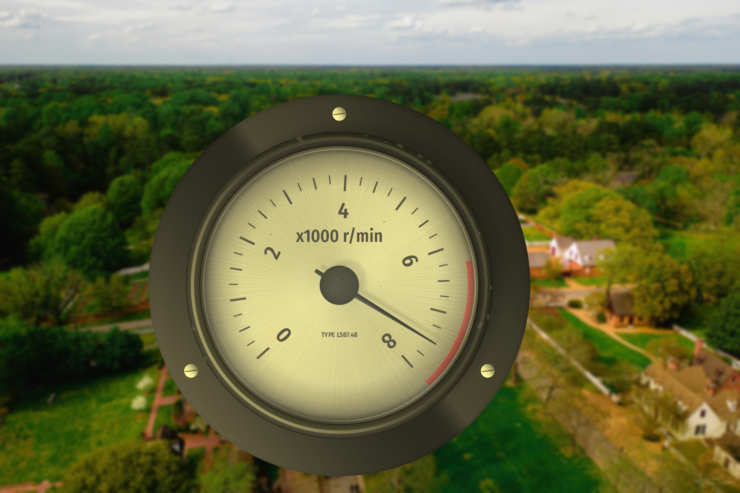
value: {"value": 7500, "unit": "rpm"}
